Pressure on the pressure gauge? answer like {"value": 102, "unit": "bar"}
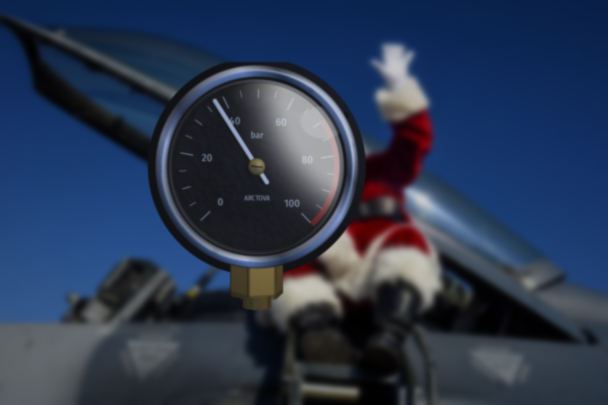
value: {"value": 37.5, "unit": "bar"}
